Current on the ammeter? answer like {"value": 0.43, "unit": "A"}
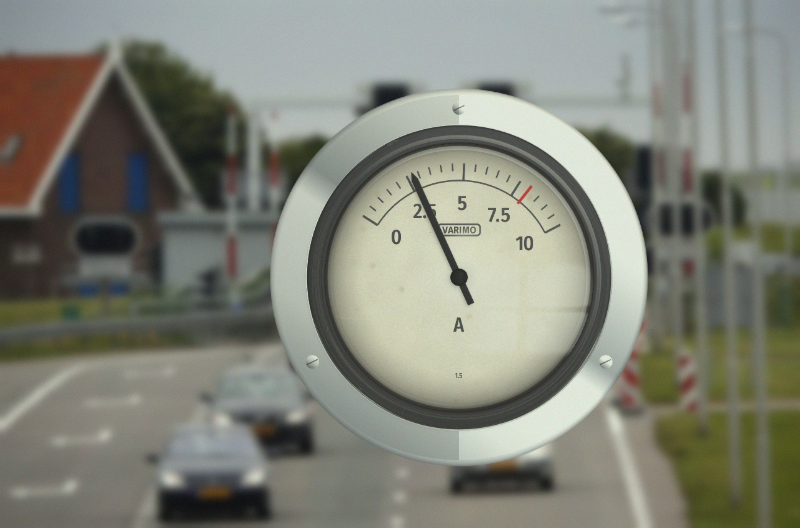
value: {"value": 2.75, "unit": "A"}
